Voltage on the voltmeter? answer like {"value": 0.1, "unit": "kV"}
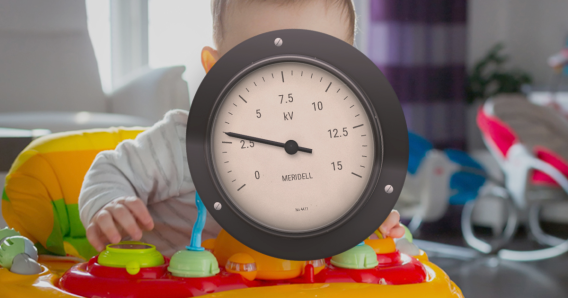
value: {"value": 3, "unit": "kV"}
